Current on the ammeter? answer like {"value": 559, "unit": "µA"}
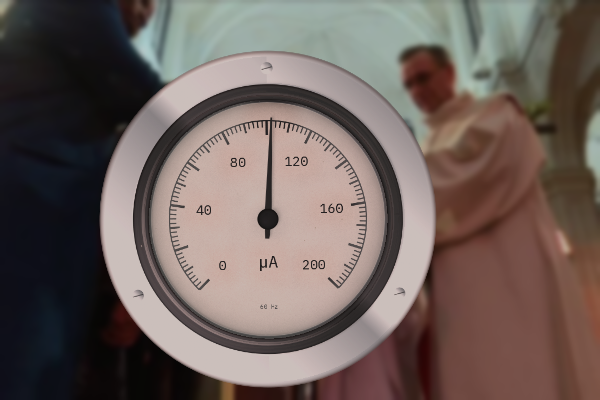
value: {"value": 102, "unit": "µA"}
